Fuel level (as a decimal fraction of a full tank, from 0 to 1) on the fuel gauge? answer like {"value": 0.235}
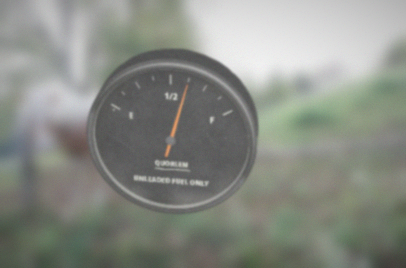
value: {"value": 0.625}
